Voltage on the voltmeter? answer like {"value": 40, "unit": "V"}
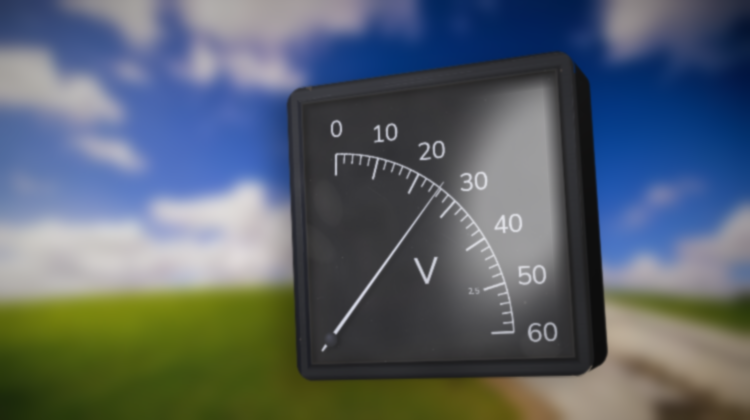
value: {"value": 26, "unit": "V"}
